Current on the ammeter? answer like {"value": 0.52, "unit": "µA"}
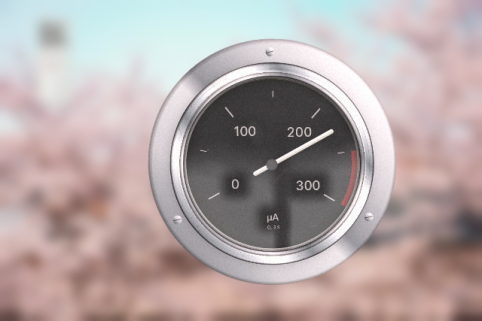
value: {"value": 225, "unit": "µA"}
